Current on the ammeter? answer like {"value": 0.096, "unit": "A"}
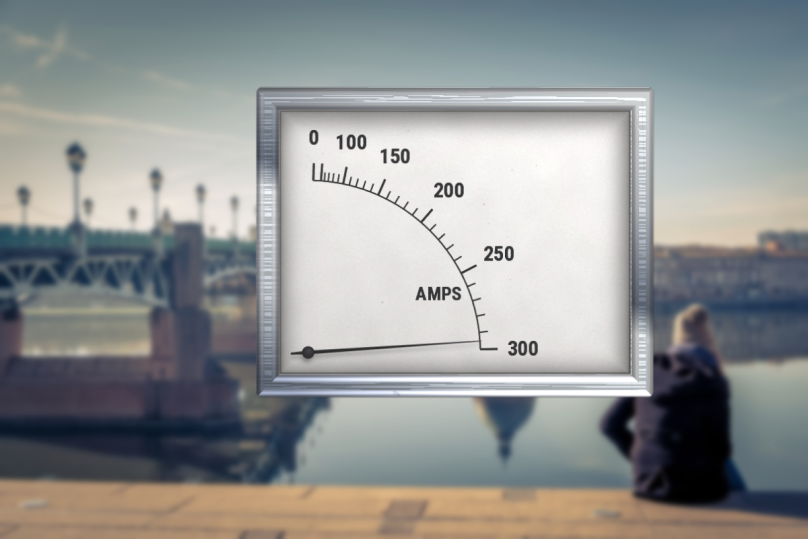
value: {"value": 295, "unit": "A"}
